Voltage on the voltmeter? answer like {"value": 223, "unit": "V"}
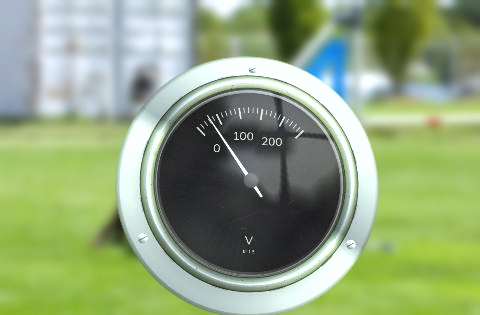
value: {"value": 30, "unit": "V"}
